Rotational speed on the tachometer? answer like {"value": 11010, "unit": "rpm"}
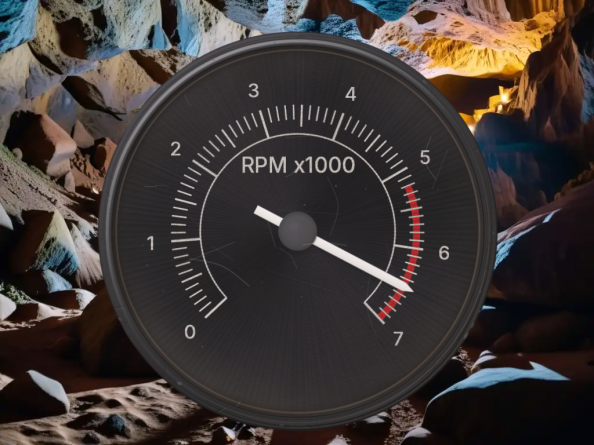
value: {"value": 6500, "unit": "rpm"}
